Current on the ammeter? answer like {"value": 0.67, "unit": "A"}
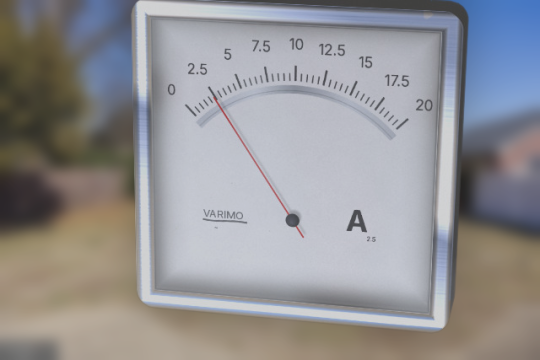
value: {"value": 2.5, "unit": "A"}
